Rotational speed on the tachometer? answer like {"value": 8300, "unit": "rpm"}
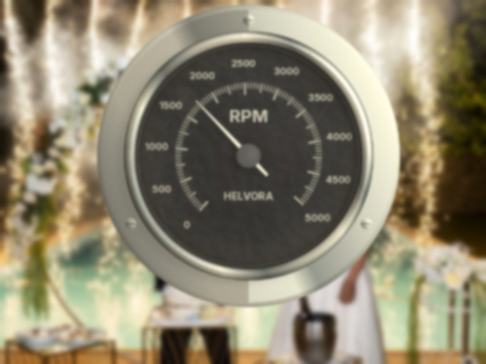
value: {"value": 1750, "unit": "rpm"}
